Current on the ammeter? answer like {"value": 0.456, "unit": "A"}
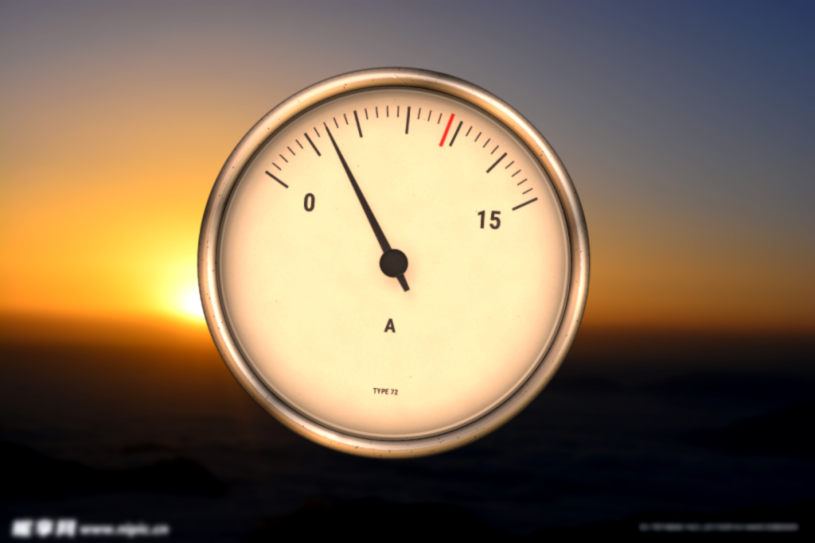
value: {"value": 3.5, "unit": "A"}
